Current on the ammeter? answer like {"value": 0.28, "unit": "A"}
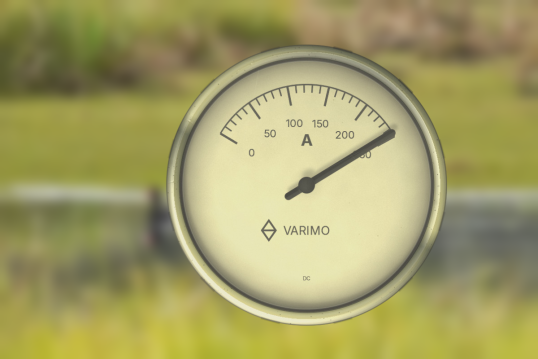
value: {"value": 245, "unit": "A"}
